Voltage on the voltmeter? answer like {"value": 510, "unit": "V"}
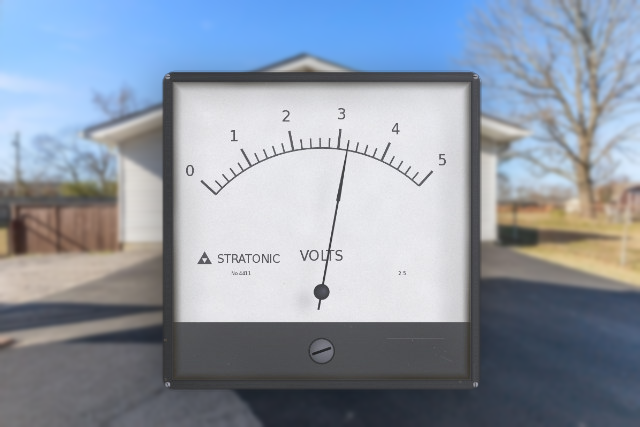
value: {"value": 3.2, "unit": "V"}
